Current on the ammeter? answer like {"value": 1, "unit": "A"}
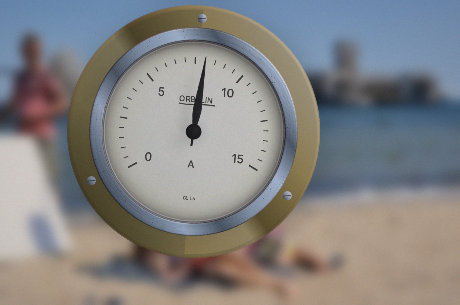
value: {"value": 8, "unit": "A"}
